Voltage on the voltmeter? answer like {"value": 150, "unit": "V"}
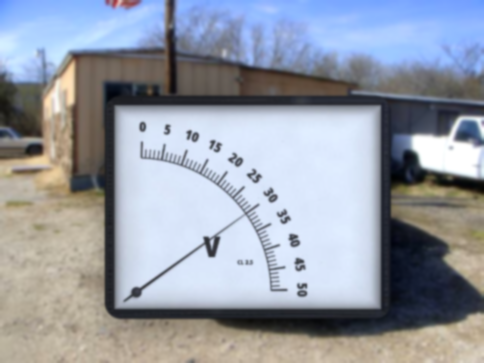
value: {"value": 30, "unit": "V"}
